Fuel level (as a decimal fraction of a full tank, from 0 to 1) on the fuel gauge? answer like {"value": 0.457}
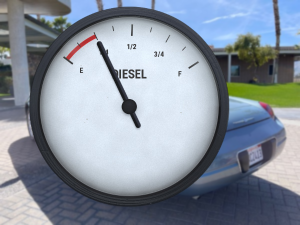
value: {"value": 0.25}
